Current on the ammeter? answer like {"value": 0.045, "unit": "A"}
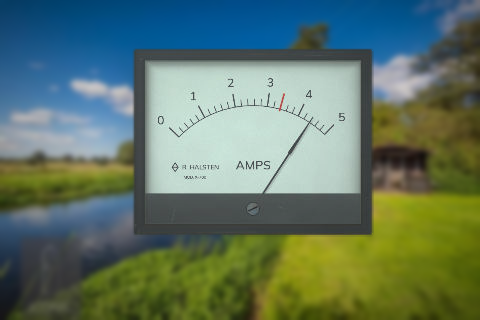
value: {"value": 4.4, "unit": "A"}
